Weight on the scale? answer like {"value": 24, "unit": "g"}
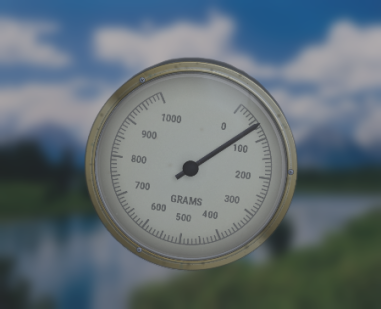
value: {"value": 60, "unit": "g"}
